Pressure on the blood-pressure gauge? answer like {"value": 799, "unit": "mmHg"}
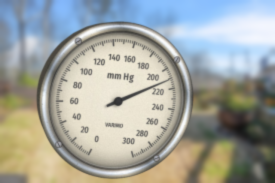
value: {"value": 210, "unit": "mmHg"}
